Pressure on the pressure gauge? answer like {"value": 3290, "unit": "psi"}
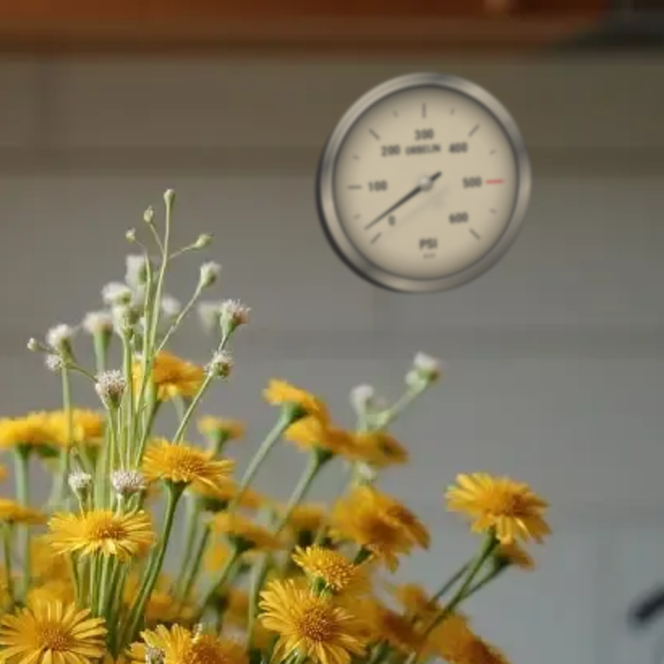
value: {"value": 25, "unit": "psi"}
